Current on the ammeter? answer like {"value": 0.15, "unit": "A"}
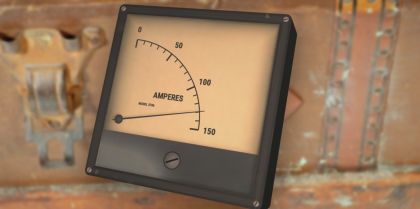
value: {"value": 130, "unit": "A"}
